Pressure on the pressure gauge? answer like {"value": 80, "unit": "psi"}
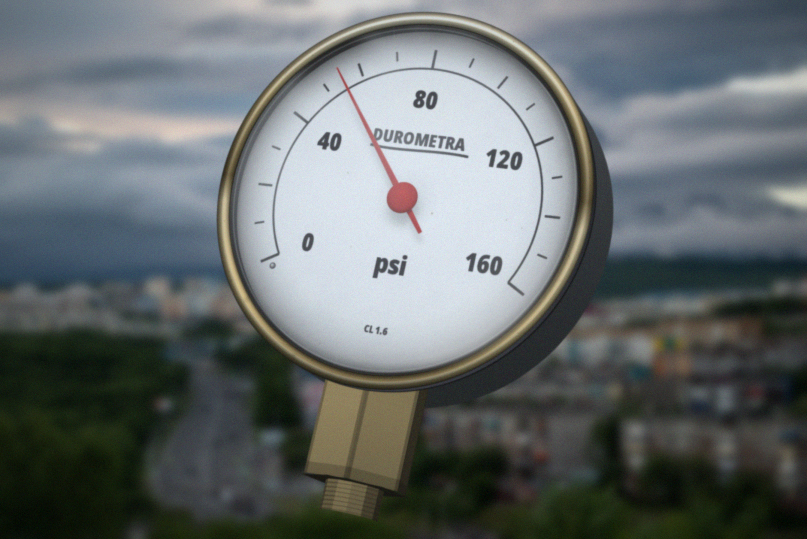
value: {"value": 55, "unit": "psi"}
